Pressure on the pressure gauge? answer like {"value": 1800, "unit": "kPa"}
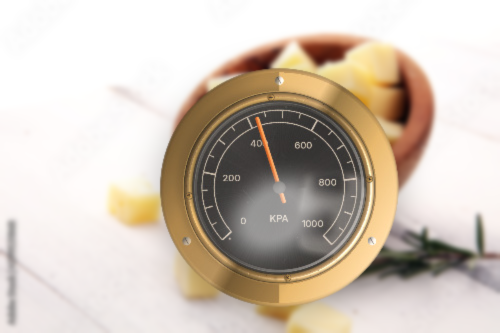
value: {"value": 425, "unit": "kPa"}
